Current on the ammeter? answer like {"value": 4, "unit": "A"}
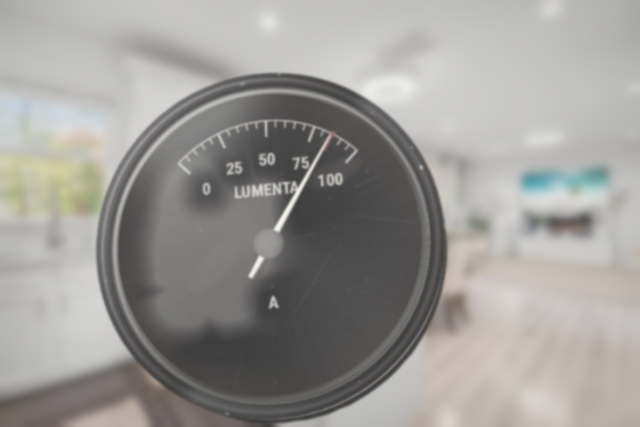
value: {"value": 85, "unit": "A"}
